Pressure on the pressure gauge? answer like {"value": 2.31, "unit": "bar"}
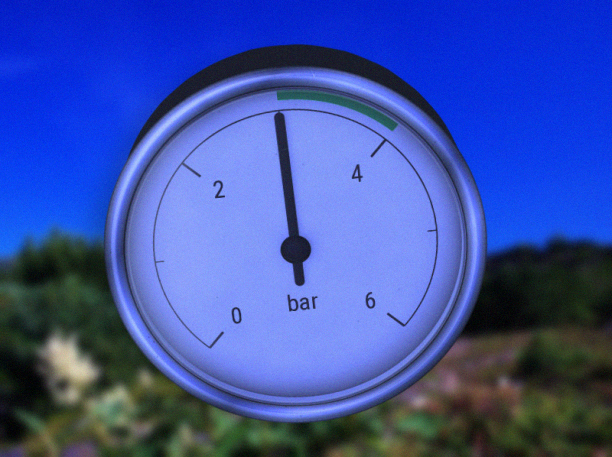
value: {"value": 3, "unit": "bar"}
